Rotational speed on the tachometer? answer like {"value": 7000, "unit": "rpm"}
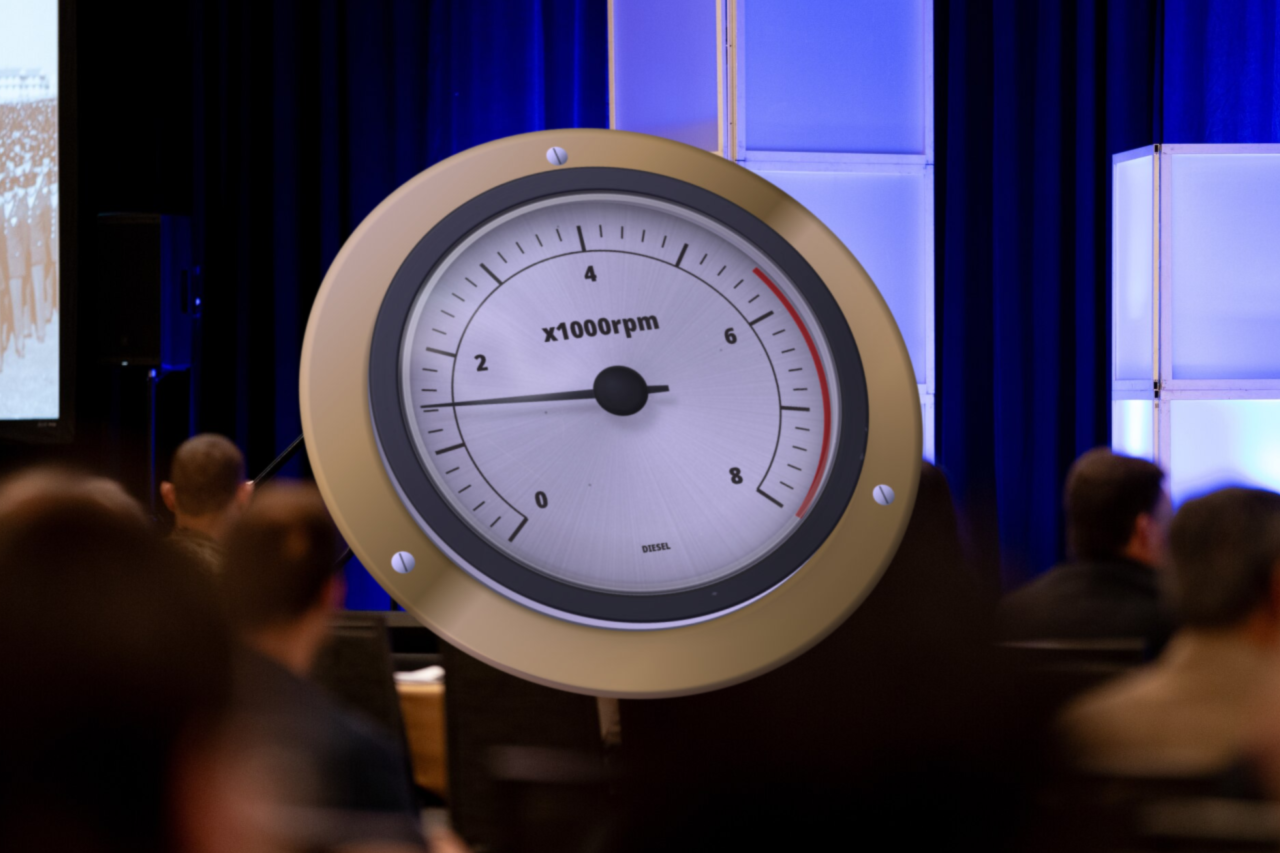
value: {"value": 1400, "unit": "rpm"}
